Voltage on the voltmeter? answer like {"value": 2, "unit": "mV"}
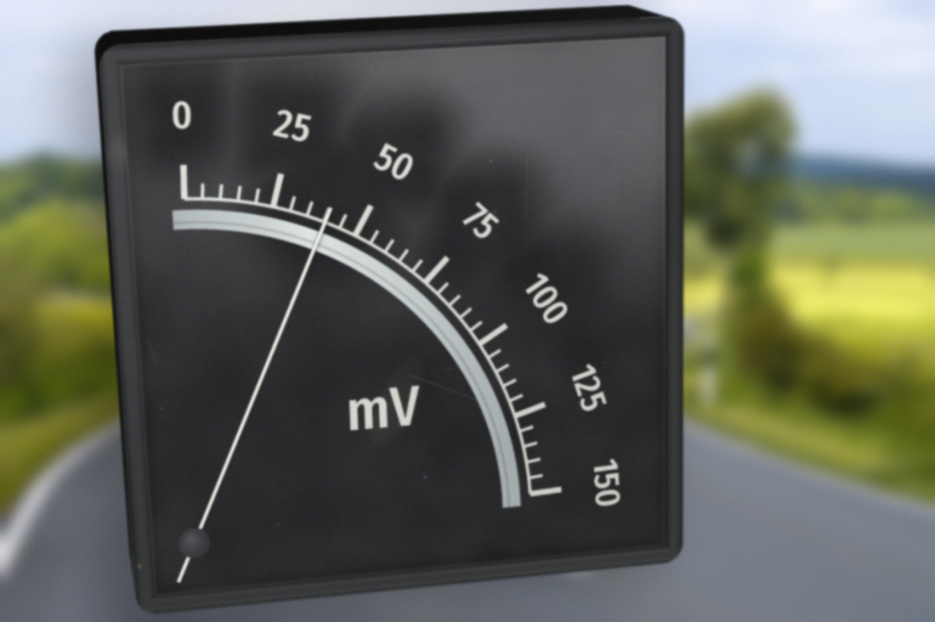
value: {"value": 40, "unit": "mV"}
